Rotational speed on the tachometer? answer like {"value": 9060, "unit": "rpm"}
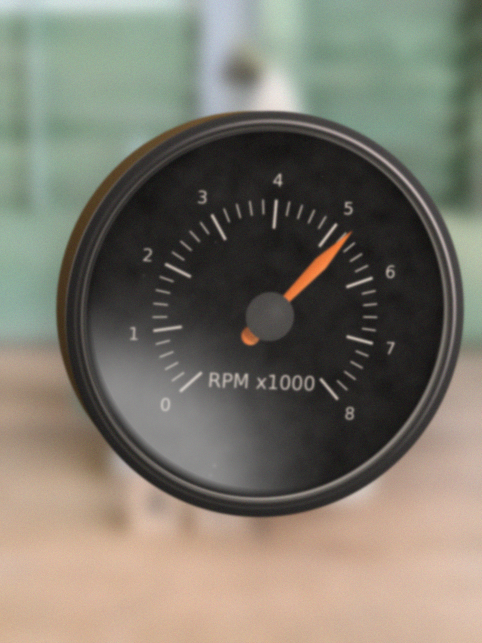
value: {"value": 5200, "unit": "rpm"}
